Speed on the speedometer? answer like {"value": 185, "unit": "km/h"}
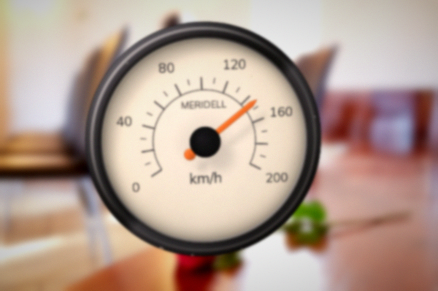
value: {"value": 145, "unit": "km/h"}
